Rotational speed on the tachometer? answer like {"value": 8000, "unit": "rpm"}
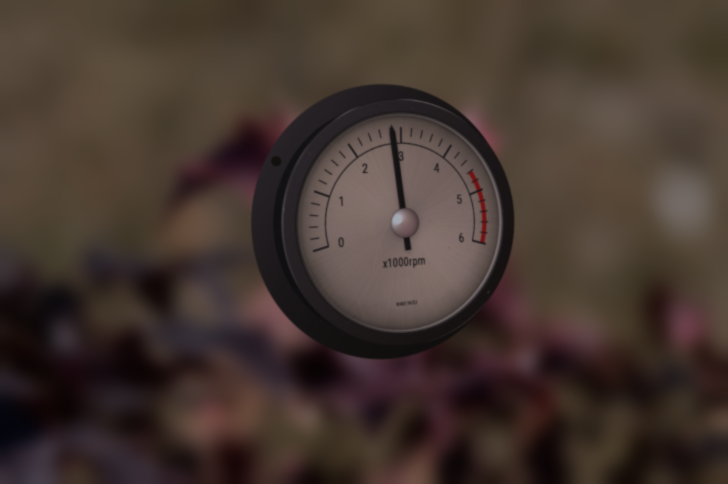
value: {"value": 2800, "unit": "rpm"}
